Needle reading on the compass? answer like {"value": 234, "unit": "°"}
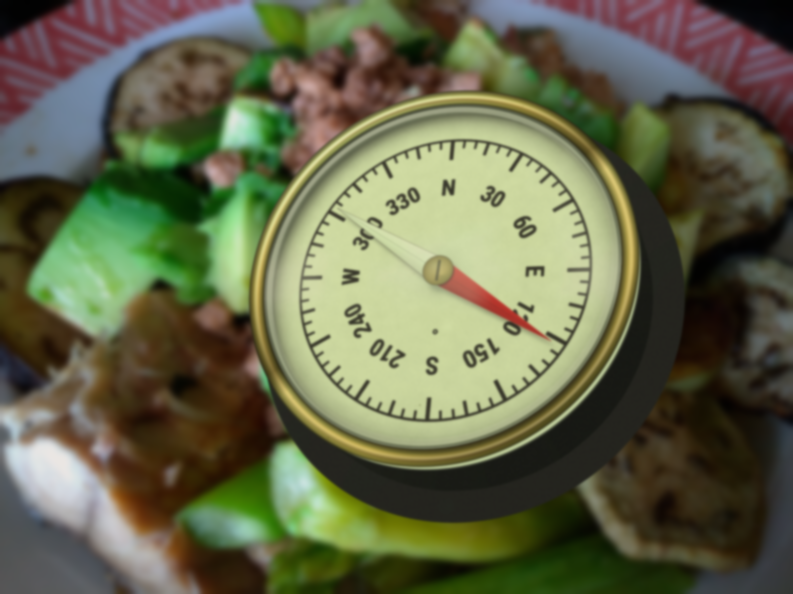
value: {"value": 122.5, "unit": "°"}
